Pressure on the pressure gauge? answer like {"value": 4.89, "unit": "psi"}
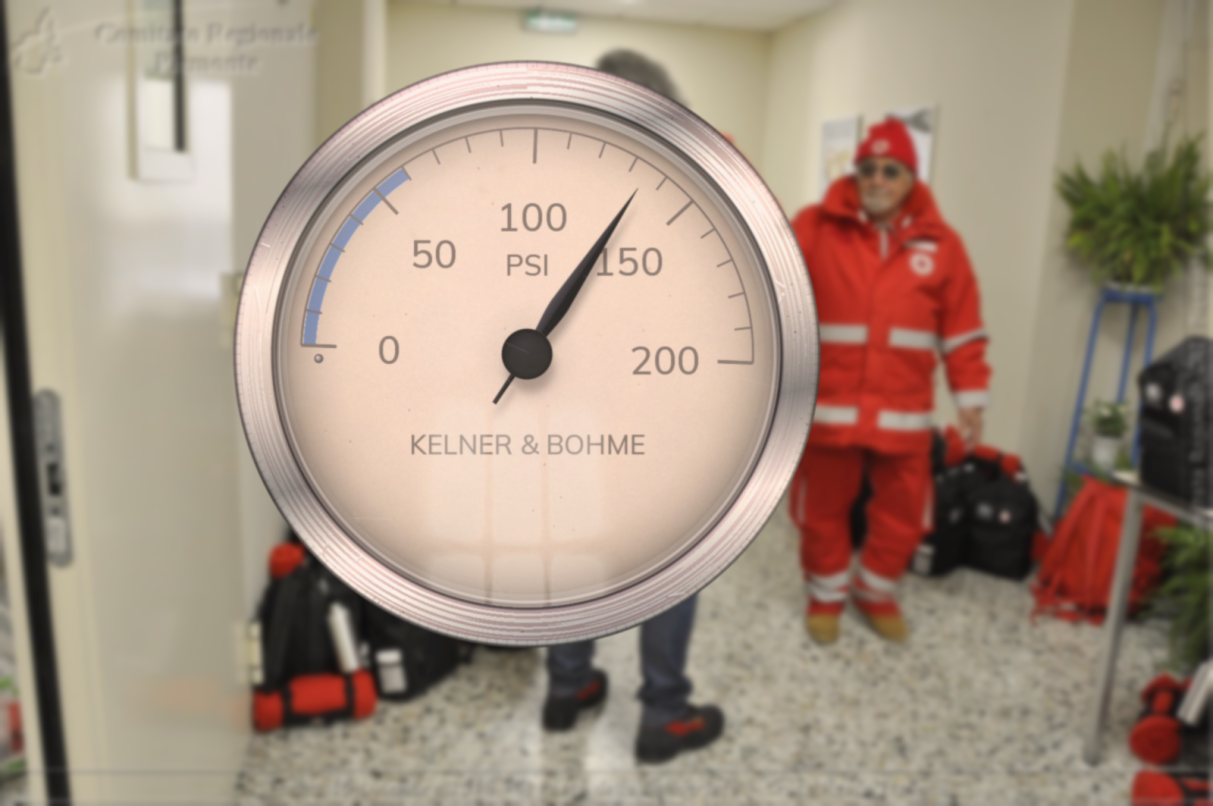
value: {"value": 135, "unit": "psi"}
